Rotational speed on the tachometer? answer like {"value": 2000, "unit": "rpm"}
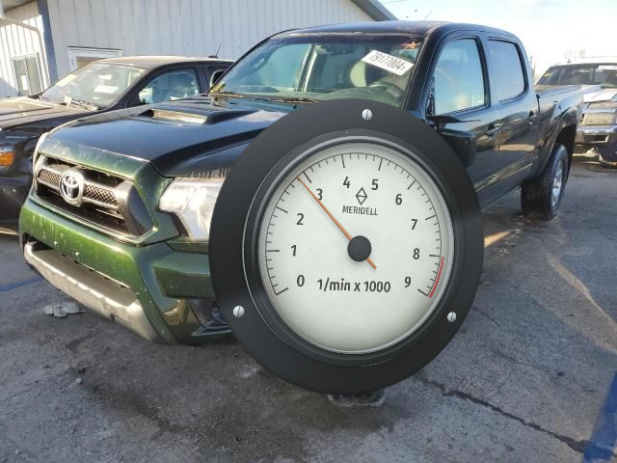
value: {"value": 2800, "unit": "rpm"}
